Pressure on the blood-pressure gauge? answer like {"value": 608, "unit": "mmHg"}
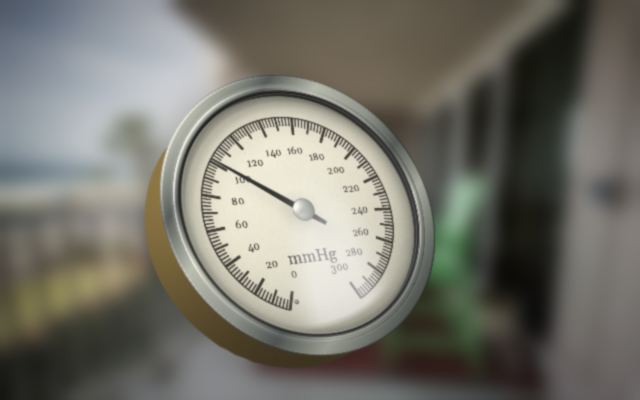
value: {"value": 100, "unit": "mmHg"}
